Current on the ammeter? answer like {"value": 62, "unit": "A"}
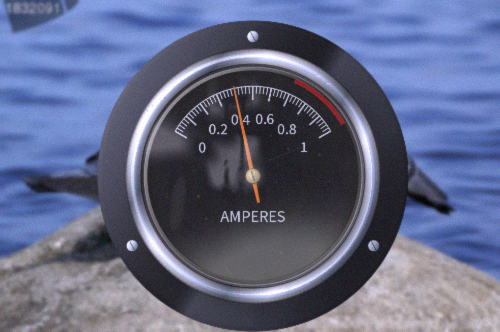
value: {"value": 0.4, "unit": "A"}
